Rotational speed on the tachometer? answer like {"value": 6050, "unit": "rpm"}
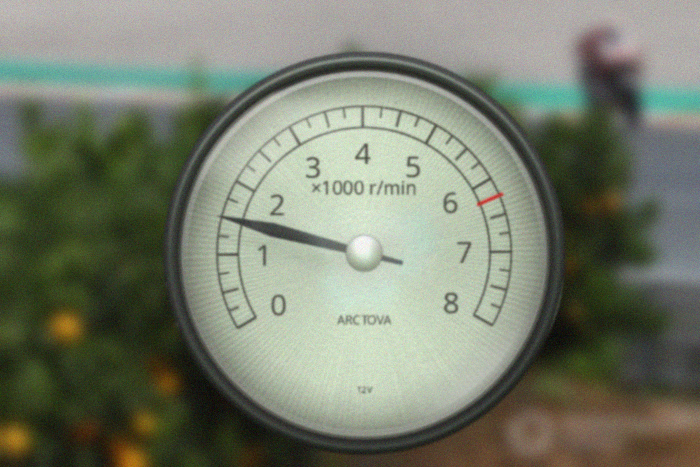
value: {"value": 1500, "unit": "rpm"}
